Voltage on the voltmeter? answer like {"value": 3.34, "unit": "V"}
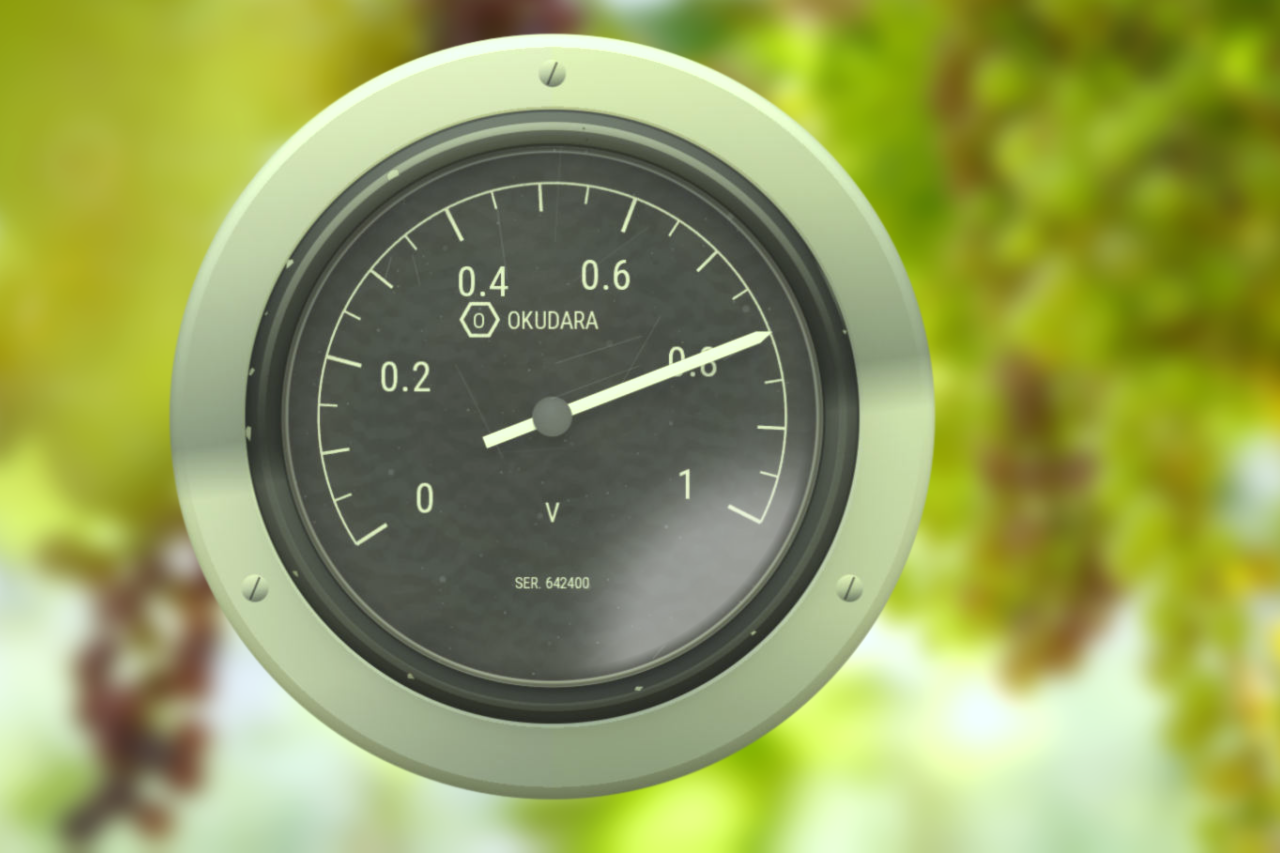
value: {"value": 0.8, "unit": "V"}
